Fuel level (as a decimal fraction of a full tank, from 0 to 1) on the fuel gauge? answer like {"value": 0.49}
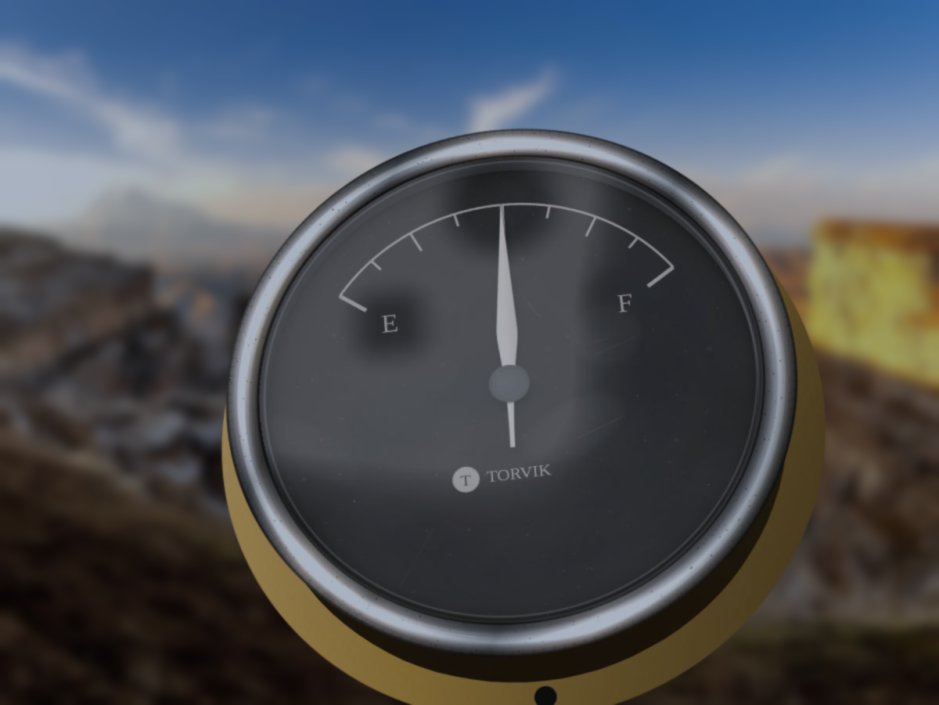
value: {"value": 0.5}
